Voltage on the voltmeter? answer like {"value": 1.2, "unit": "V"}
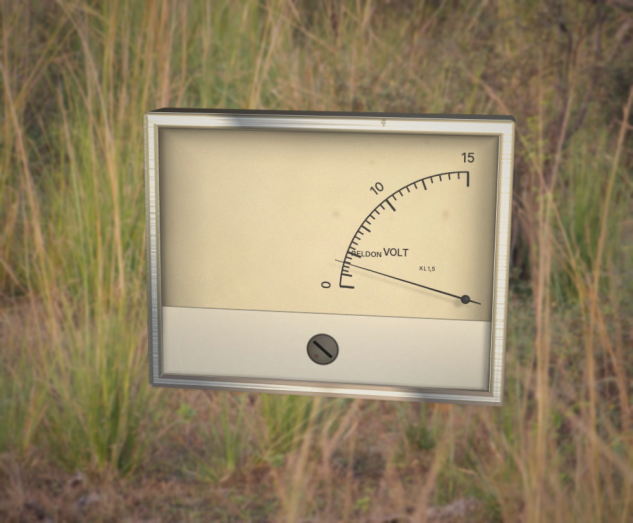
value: {"value": 4, "unit": "V"}
